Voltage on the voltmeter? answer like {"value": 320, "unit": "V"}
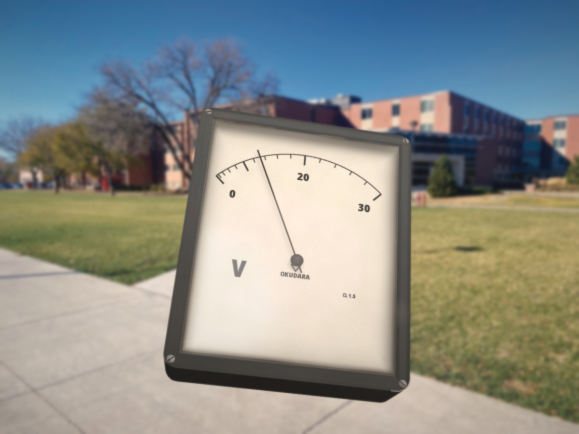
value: {"value": 13, "unit": "V"}
